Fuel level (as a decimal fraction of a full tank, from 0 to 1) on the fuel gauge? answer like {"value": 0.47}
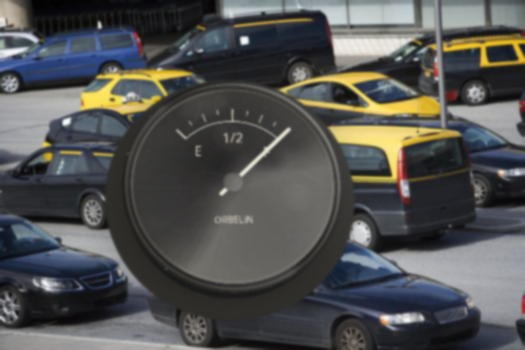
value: {"value": 1}
